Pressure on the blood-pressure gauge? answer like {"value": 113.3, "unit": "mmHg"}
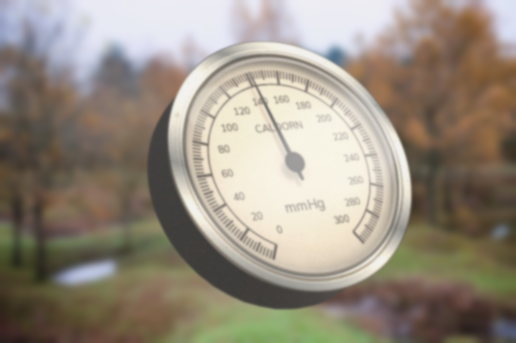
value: {"value": 140, "unit": "mmHg"}
